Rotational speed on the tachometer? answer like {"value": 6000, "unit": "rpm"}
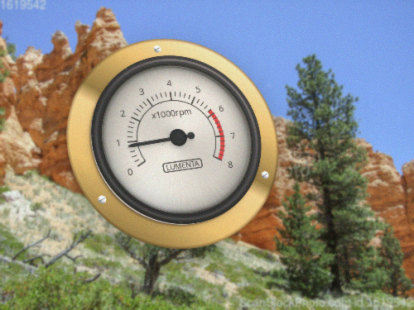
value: {"value": 800, "unit": "rpm"}
